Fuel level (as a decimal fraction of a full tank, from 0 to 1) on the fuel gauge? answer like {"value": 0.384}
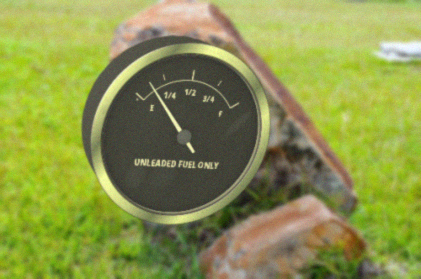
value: {"value": 0.125}
